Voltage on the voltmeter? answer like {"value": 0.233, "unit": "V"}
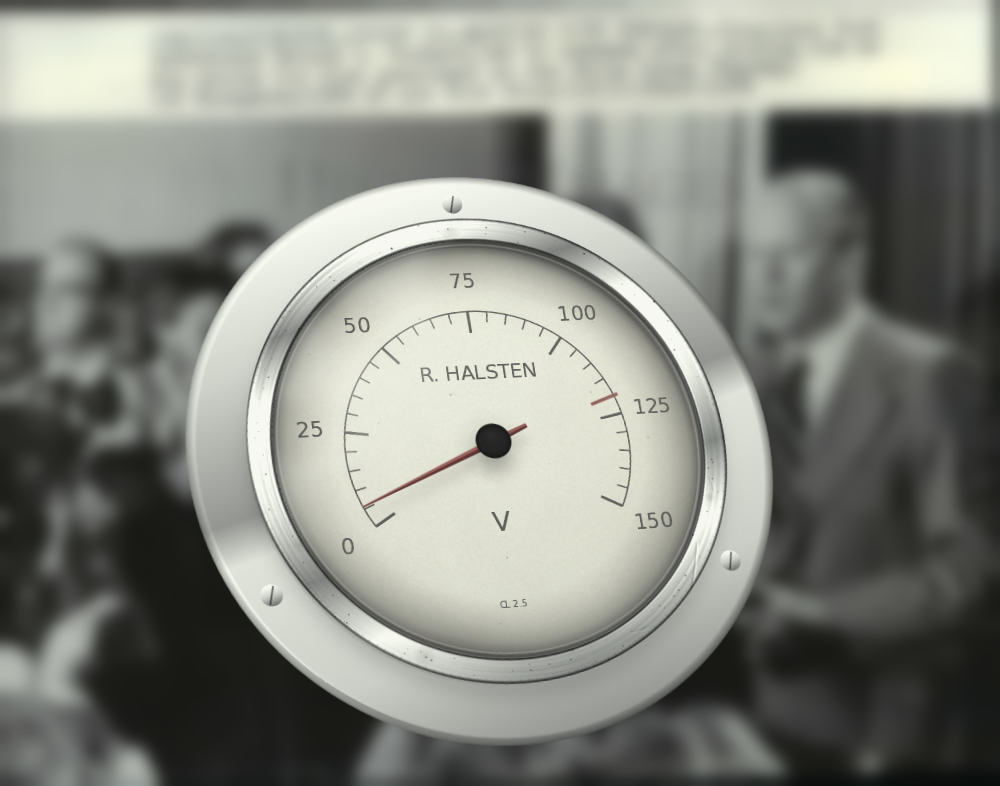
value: {"value": 5, "unit": "V"}
